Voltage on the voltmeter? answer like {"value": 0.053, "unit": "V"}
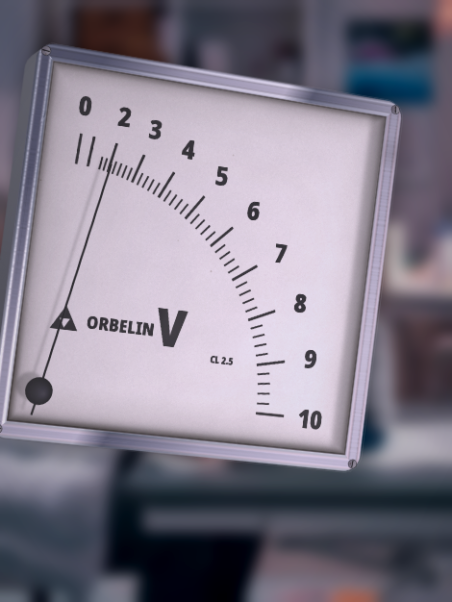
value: {"value": 2, "unit": "V"}
